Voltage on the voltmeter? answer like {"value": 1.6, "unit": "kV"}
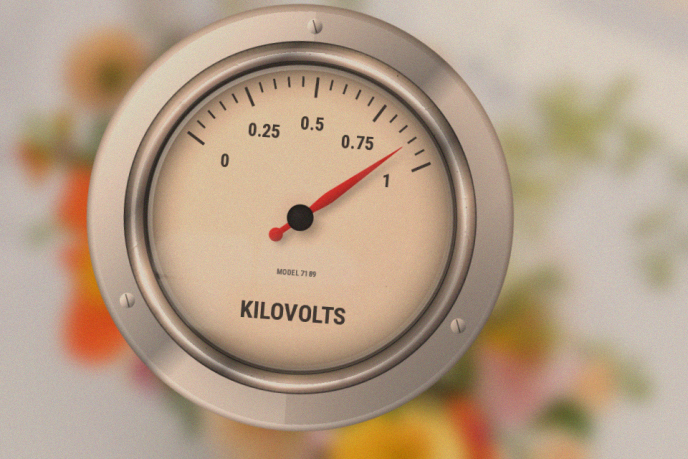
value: {"value": 0.9, "unit": "kV"}
